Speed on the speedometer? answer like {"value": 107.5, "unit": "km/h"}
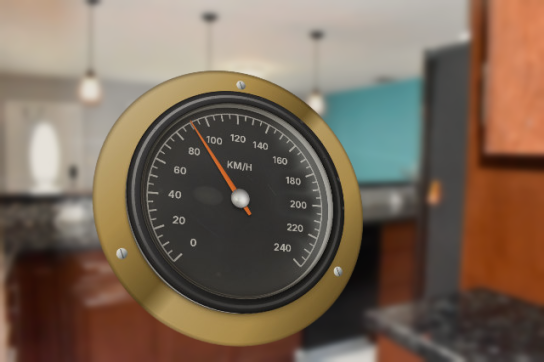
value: {"value": 90, "unit": "km/h"}
